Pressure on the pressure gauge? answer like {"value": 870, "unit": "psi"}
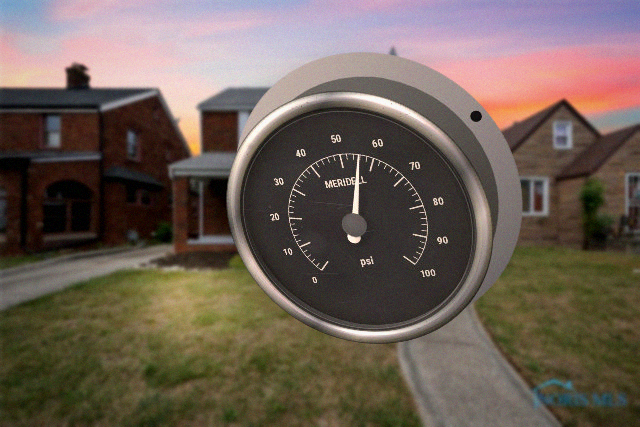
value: {"value": 56, "unit": "psi"}
